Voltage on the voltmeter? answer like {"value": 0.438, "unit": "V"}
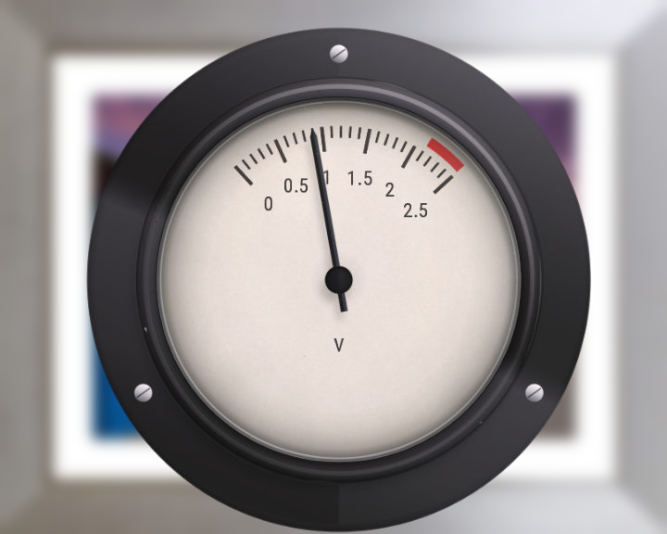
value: {"value": 0.9, "unit": "V"}
